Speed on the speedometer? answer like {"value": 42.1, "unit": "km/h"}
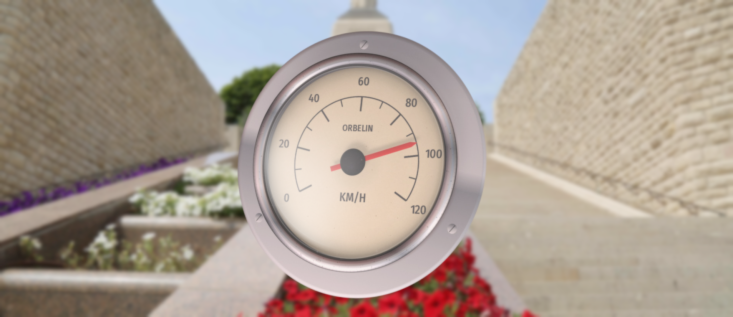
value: {"value": 95, "unit": "km/h"}
